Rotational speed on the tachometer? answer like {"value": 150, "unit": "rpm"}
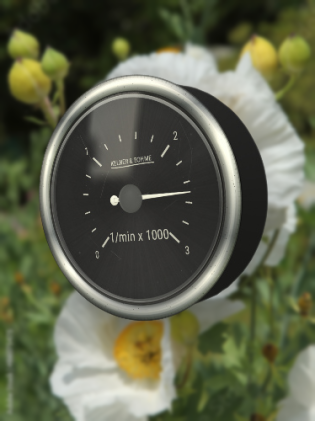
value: {"value": 2500, "unit": "rpm"}
